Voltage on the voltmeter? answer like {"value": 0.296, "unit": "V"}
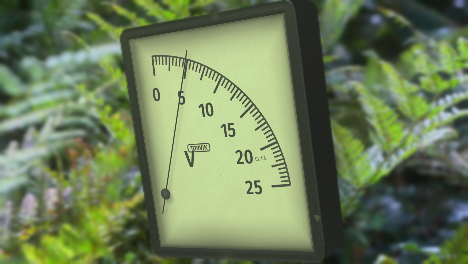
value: {"value": 5, "unit": "V"}
